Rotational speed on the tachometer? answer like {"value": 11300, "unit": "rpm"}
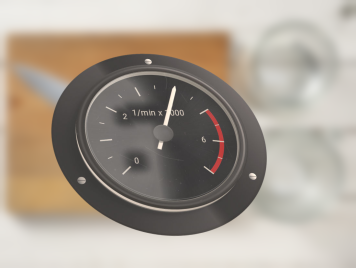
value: {"value": 4000, "unit": "rpm"}
